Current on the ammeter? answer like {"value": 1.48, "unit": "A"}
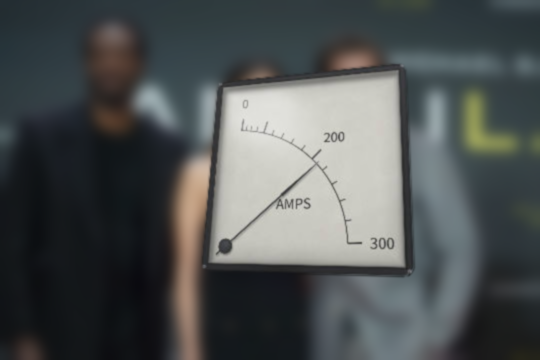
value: {"value": 210, "unit": "A"}
